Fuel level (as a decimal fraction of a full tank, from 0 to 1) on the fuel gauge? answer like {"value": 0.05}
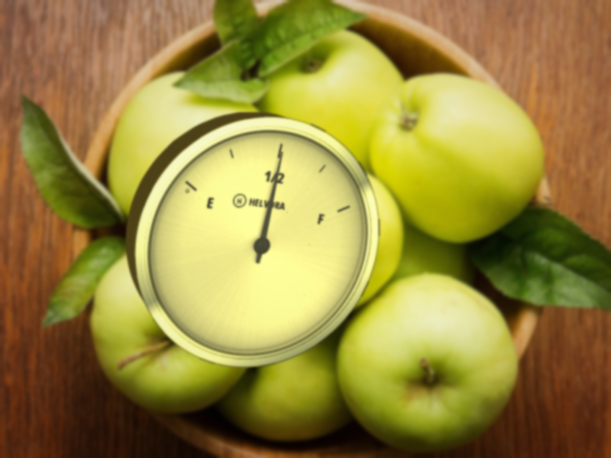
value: {"value": 0.5}
